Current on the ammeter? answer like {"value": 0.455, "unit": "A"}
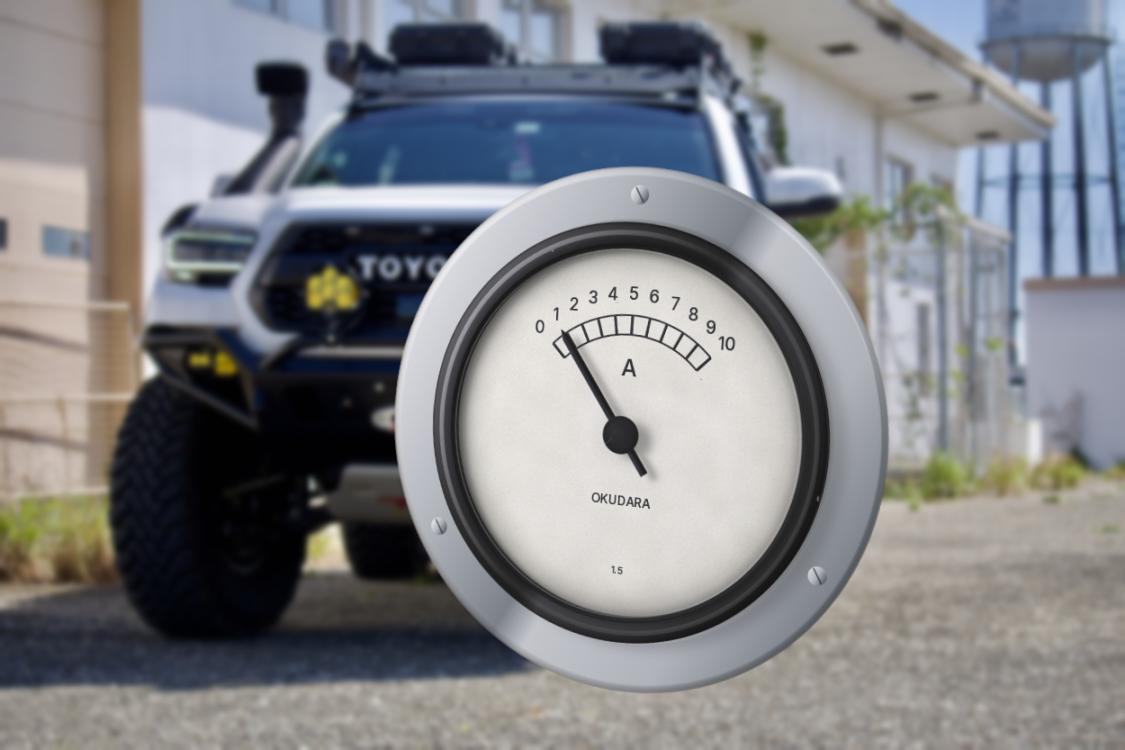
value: {"value": 1, "unit": "A"}
